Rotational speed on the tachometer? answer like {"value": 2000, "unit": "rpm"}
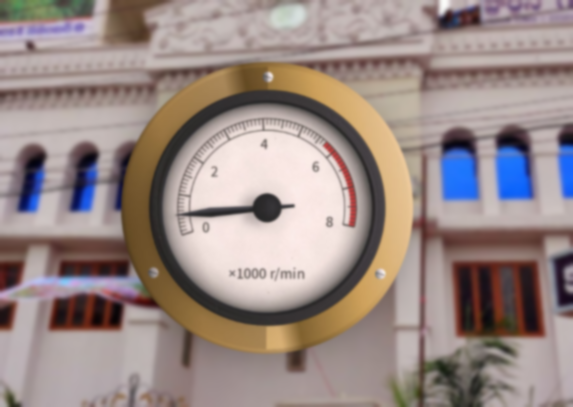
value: {"value": 500, "unit": "rpm"}
